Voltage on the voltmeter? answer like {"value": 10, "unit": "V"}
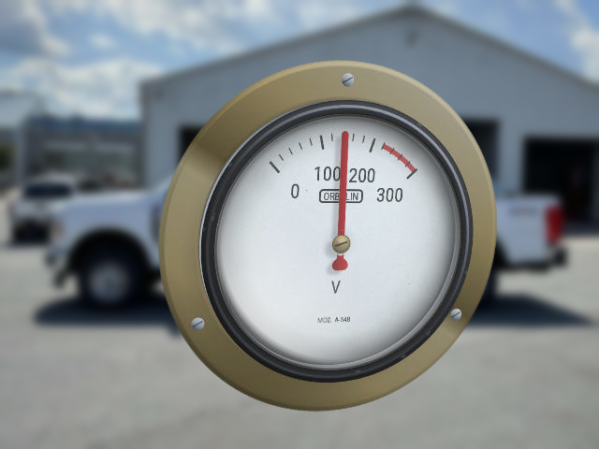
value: {"value": 140, "unit": "V"}
